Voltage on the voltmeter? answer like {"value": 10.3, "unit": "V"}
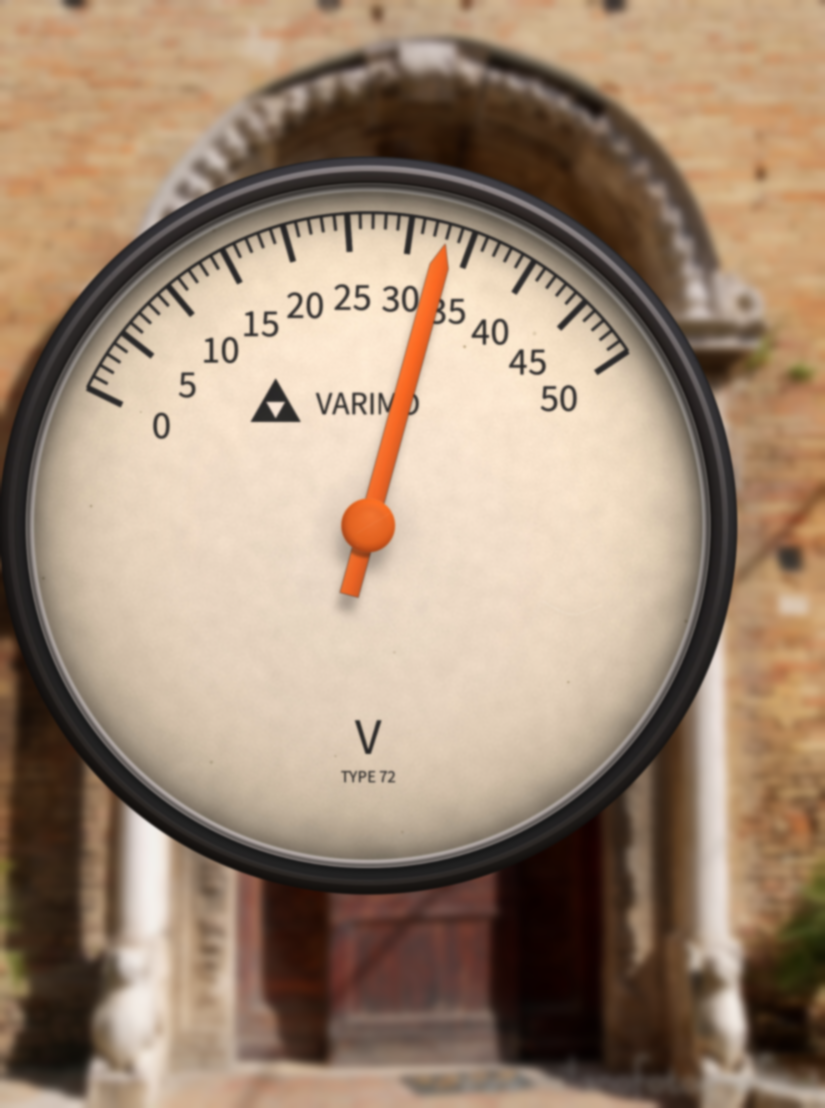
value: {"value": 33, "unit": "V"}
